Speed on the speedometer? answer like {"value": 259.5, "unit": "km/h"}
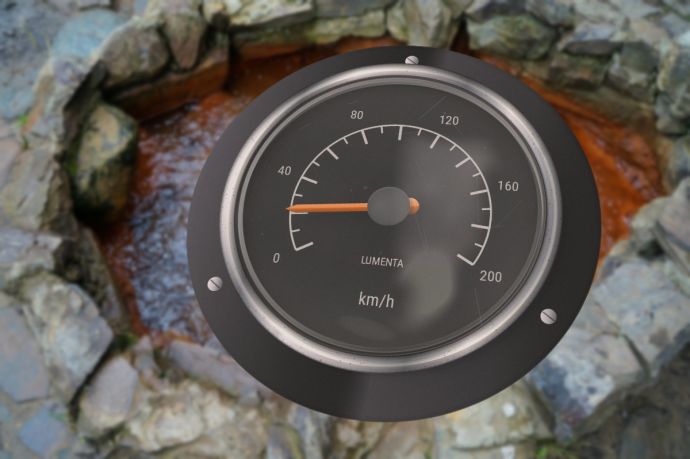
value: {"value": 20, "unit": "km/h"}
